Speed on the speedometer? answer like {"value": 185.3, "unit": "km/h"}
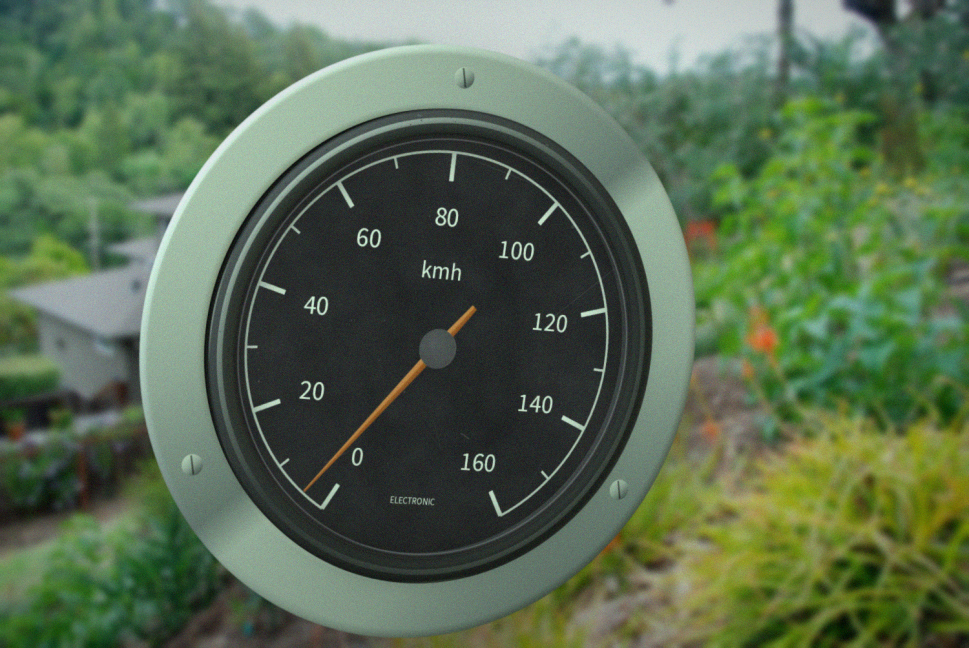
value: {"value": 5, "unit": "km/h"}
